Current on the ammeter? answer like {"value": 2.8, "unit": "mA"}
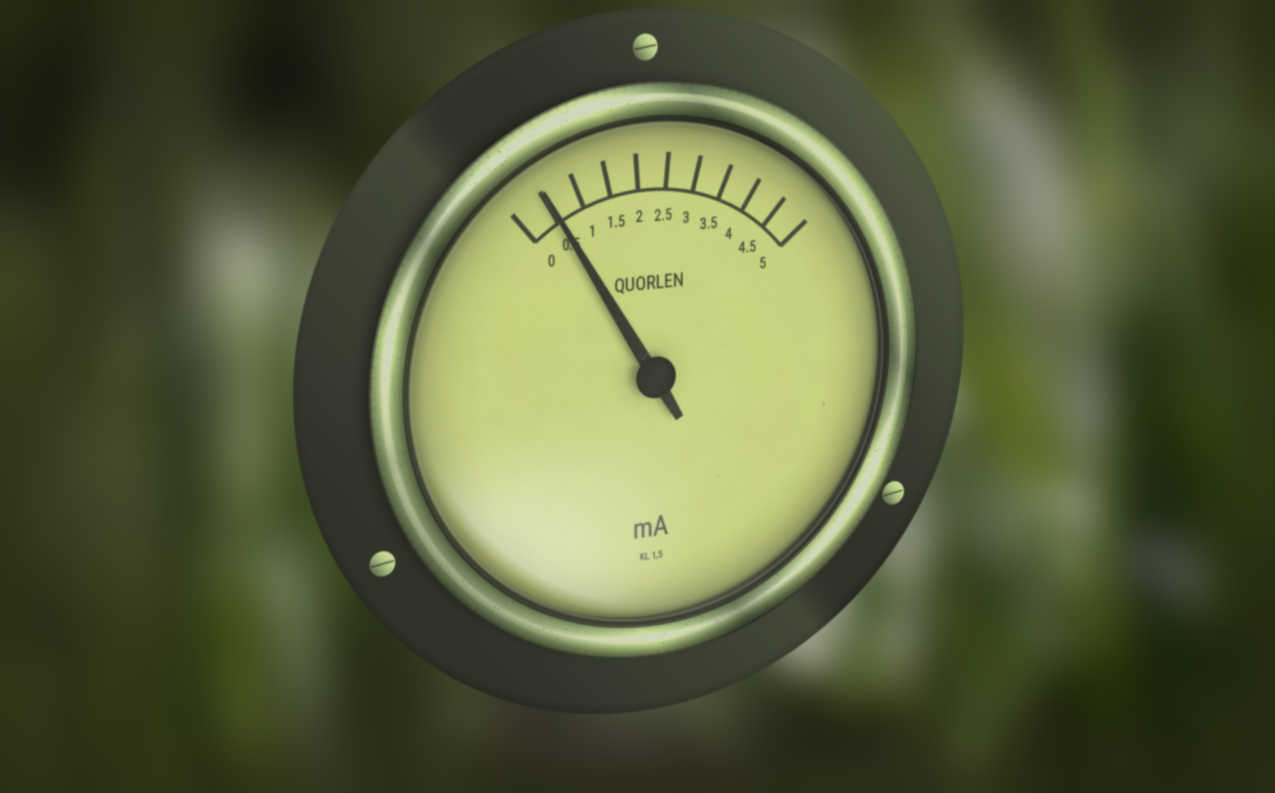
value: {"value": 0.5, "unit": "mA"}
